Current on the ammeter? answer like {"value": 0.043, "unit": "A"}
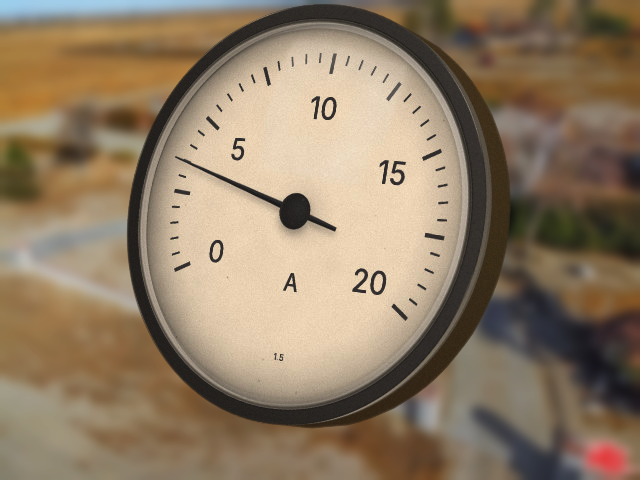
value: {"value": 3.5, "unit": "A"}
